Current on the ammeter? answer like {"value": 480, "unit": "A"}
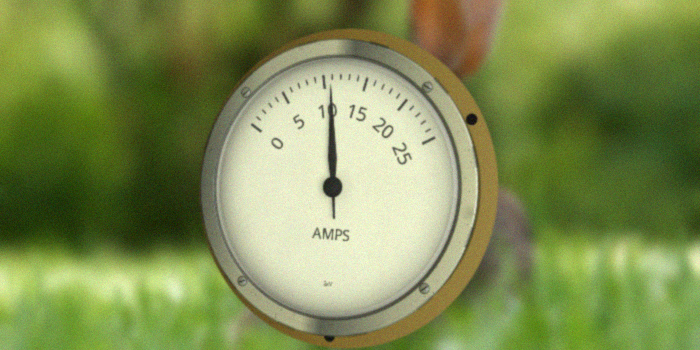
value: {"value": 11, "unit": "A"}
